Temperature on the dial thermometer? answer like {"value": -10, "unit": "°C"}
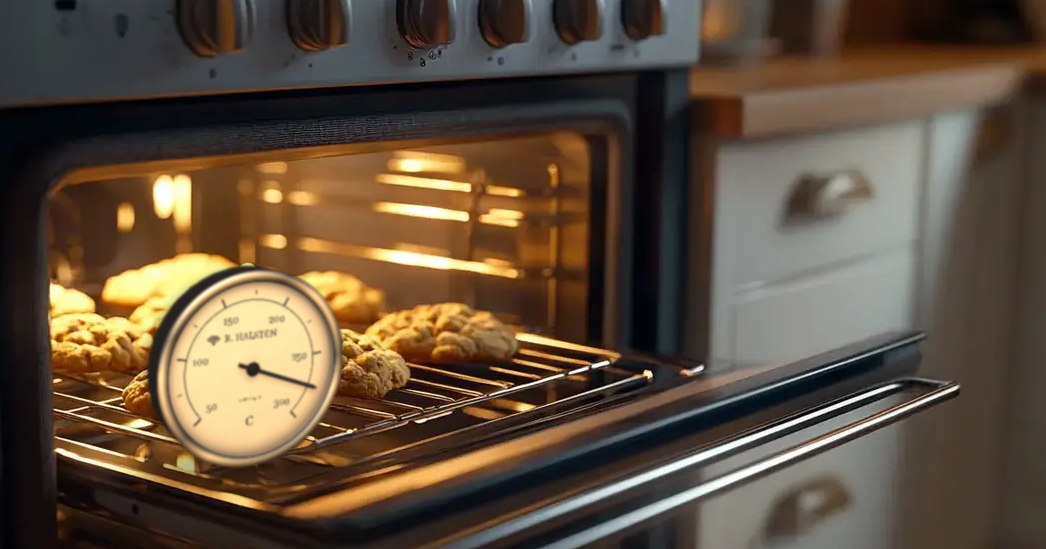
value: {"value": 275, "unit": "°C"}
